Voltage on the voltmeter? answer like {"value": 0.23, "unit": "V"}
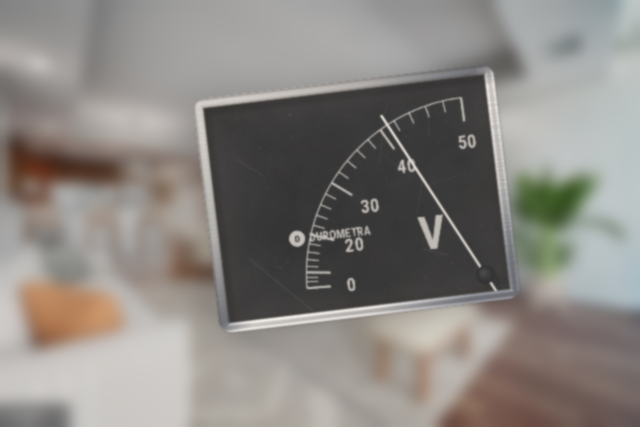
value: {"value": 41, "unit": "V"}
